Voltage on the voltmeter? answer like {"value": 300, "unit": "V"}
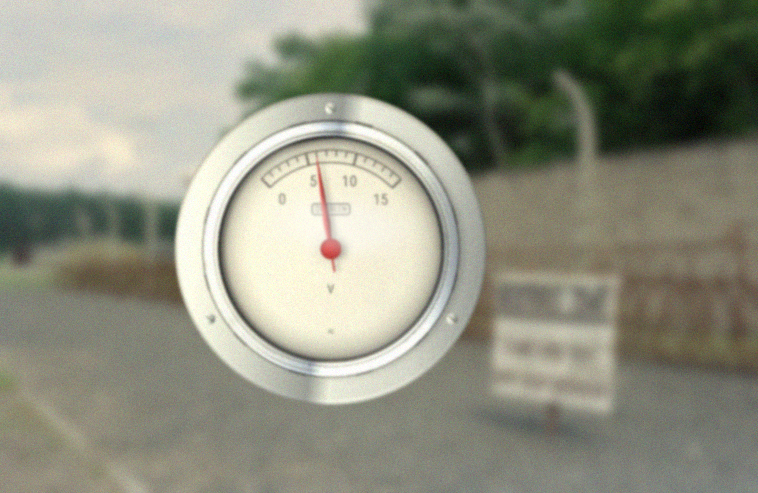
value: {"value": 6, "unit": "V"}
